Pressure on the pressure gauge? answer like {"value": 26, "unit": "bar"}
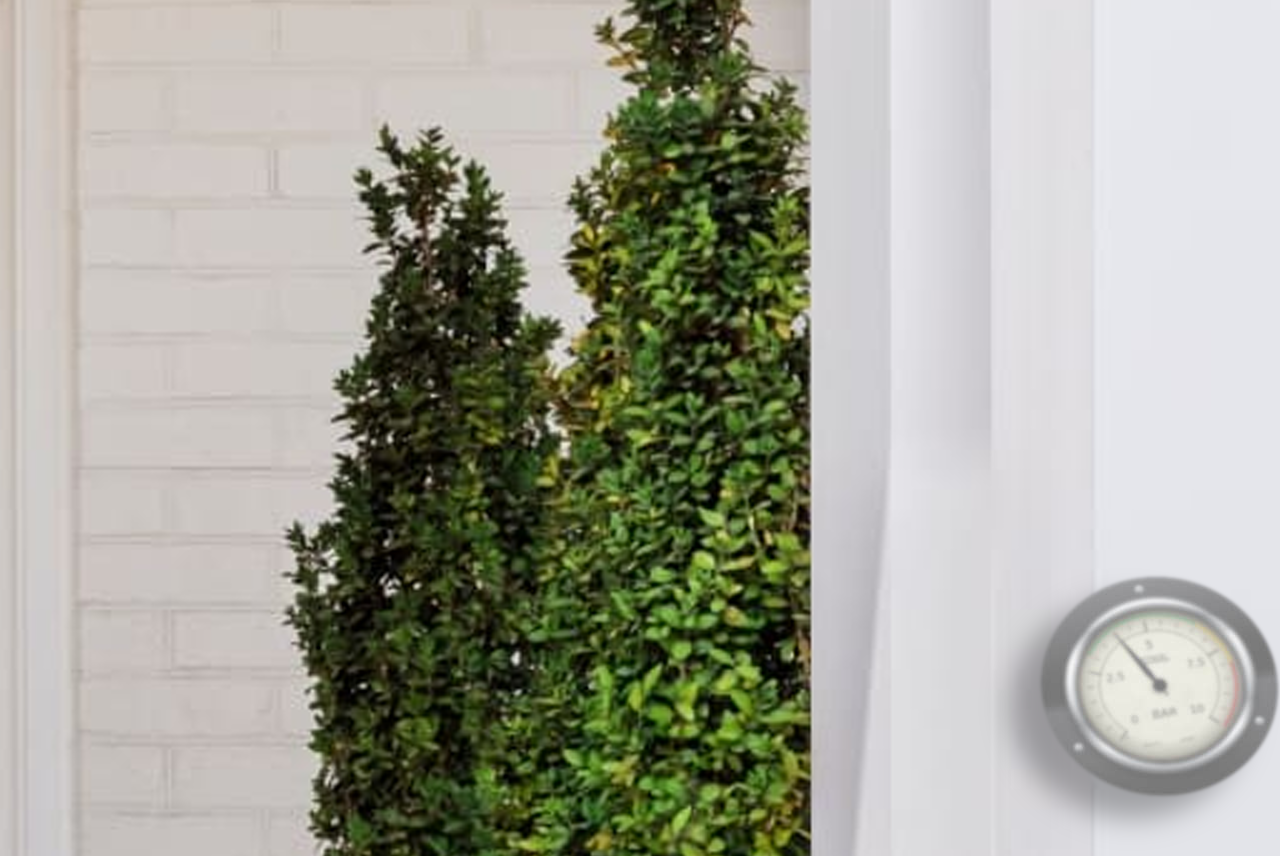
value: {"value": 4, "unit": "bar"}
